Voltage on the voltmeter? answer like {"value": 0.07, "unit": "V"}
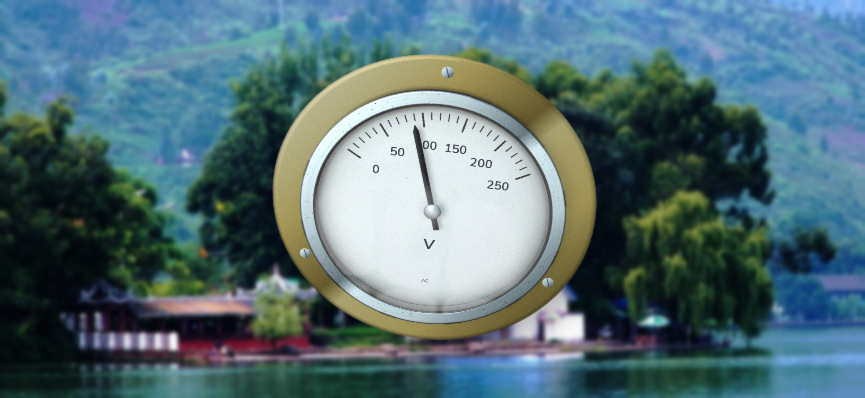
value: {"value": 90, "unit": "V"}
